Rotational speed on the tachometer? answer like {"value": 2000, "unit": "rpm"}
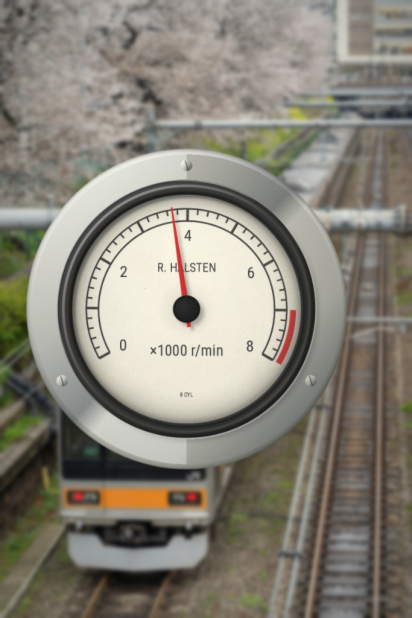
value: {"value": 3700, "unit": "rpm"}
